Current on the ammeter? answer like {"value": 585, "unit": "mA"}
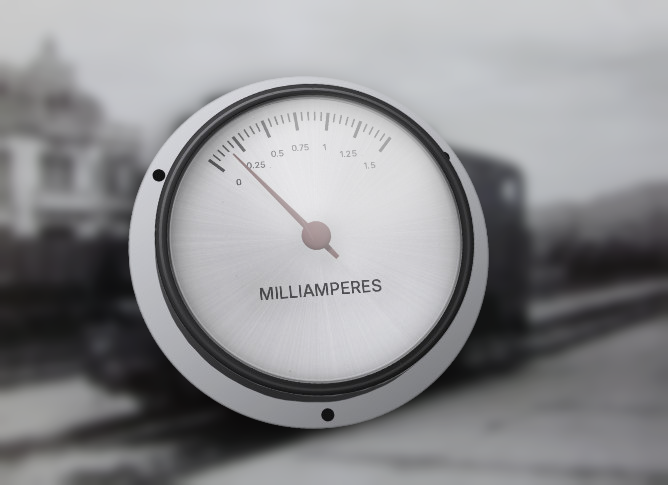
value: {"value": 0.15, "unit": "mA"}
